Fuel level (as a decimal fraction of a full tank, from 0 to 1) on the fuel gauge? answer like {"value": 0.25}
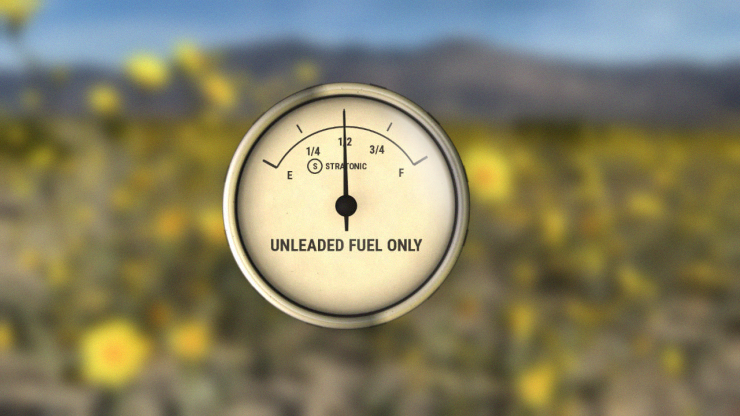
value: {"value": 0.5}
